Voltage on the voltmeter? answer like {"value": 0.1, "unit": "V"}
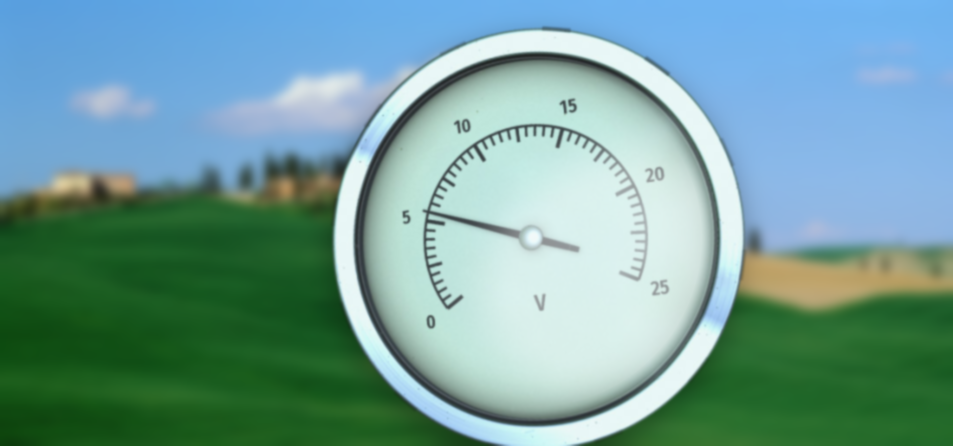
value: {"value": 5.5, "unit": "V"}
